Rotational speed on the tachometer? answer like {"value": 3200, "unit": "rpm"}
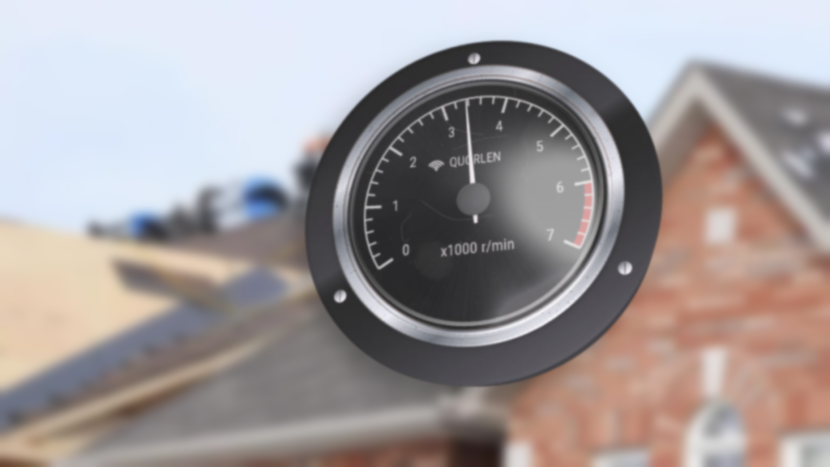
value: {"value": 3400, "unit": "rpm"}
